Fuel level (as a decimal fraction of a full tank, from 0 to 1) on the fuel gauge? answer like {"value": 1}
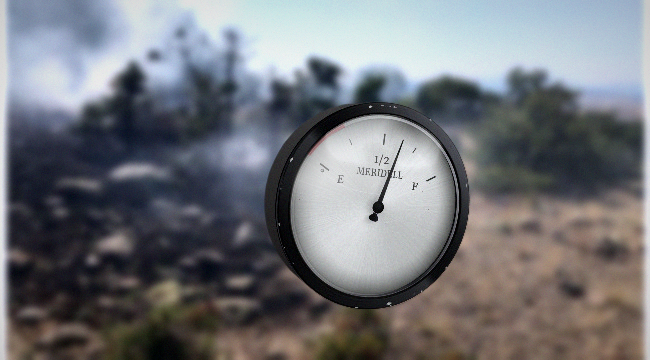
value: {"value": 0.625}
